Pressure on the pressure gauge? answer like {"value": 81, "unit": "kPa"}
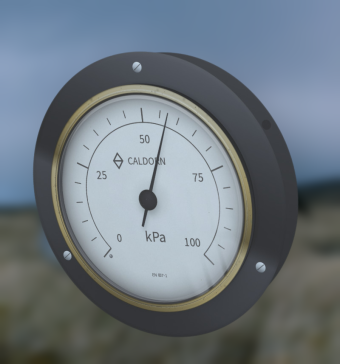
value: {"value": 57.5, "unit": "kPa"}
